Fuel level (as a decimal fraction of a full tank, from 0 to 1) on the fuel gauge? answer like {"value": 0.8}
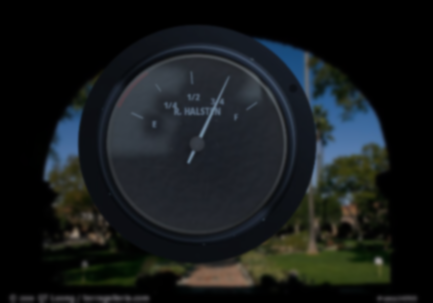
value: {"value": 0.75}
